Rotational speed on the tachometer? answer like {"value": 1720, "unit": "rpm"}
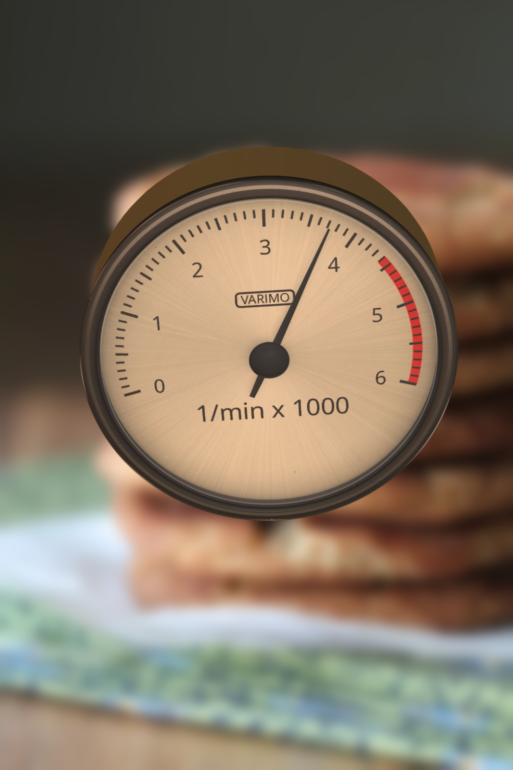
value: {"value": 3700, "unit": "rpm"}
